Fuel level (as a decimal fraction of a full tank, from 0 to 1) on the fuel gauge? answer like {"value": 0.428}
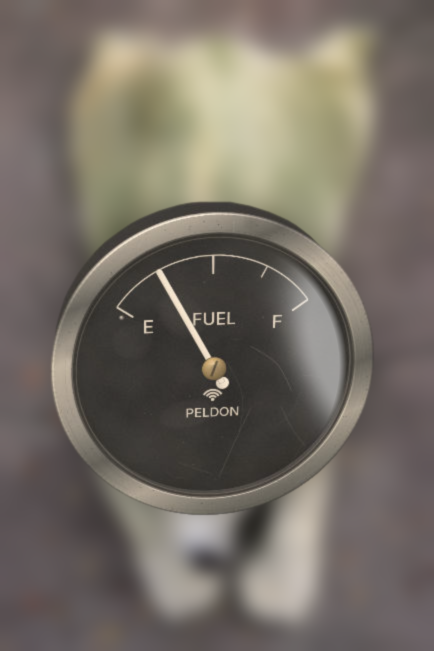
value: {"value": 0.25}
